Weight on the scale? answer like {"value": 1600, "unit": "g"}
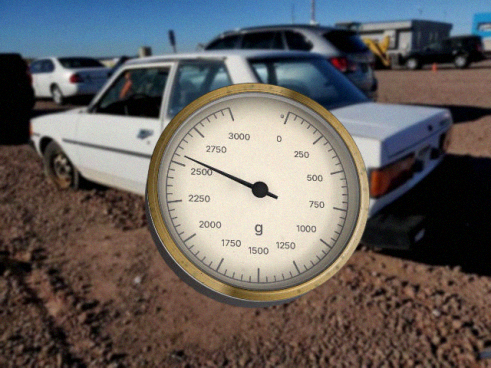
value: {"value": 2550, "unit": "g"}
